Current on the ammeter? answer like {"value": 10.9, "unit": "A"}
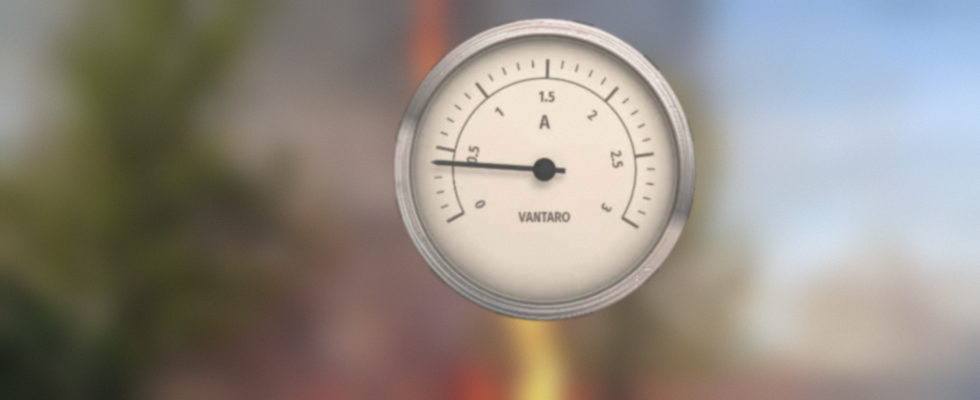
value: {"value": 0.4, "unit": "A"}
